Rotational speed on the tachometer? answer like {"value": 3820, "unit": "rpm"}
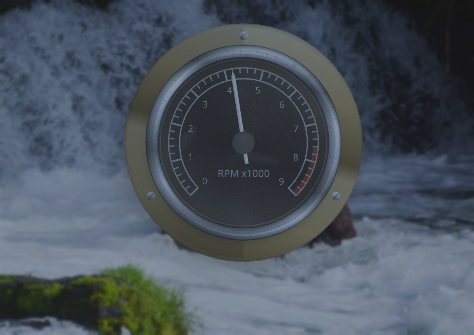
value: {"value": 4200, "unit": "rpm"}
